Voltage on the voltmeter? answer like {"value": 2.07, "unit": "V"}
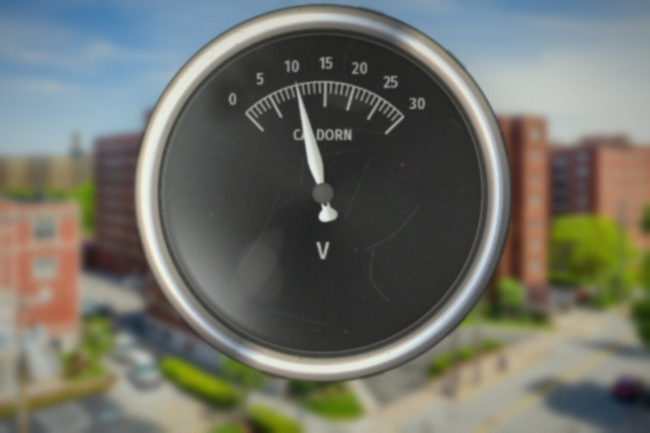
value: {"value": 10, "unit": "V"}
